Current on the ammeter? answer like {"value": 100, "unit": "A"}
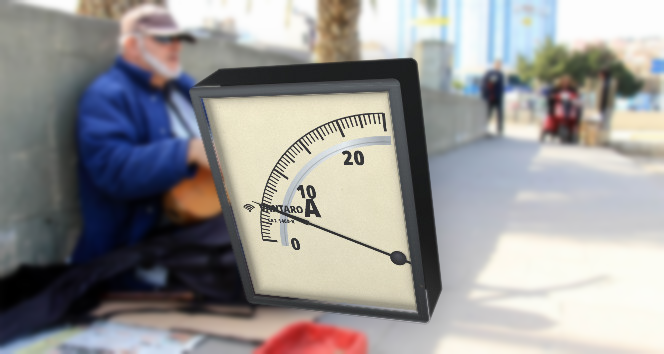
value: {"value": 5, "unit": "A"}
